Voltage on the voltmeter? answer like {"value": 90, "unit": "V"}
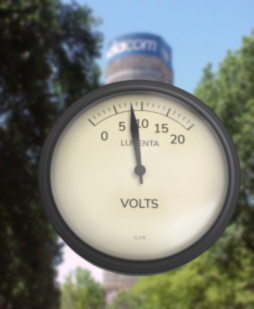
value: {"value": 8, "unit": "V"}
